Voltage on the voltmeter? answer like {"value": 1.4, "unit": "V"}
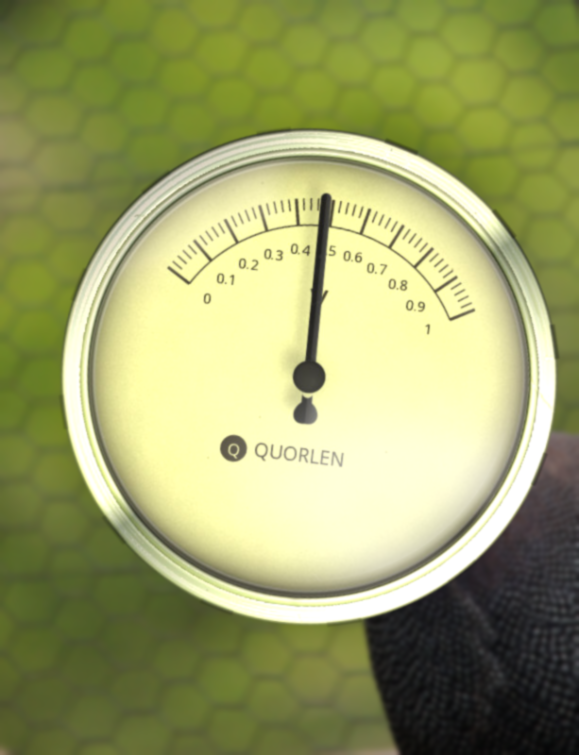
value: {"value": 0.48, "unit": "V"}
